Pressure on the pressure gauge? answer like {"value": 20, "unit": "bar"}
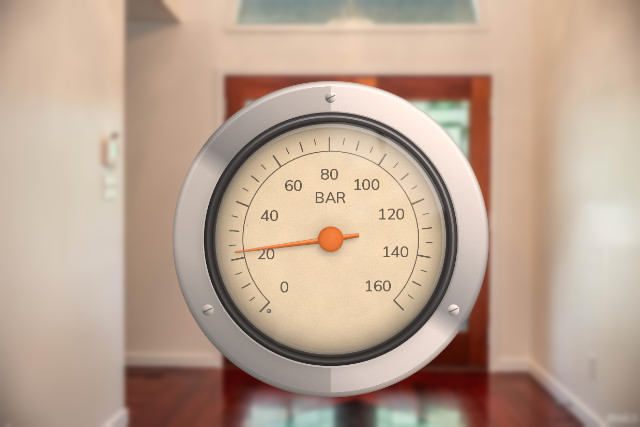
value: {"value": 22.5, "unit": "bar"}
